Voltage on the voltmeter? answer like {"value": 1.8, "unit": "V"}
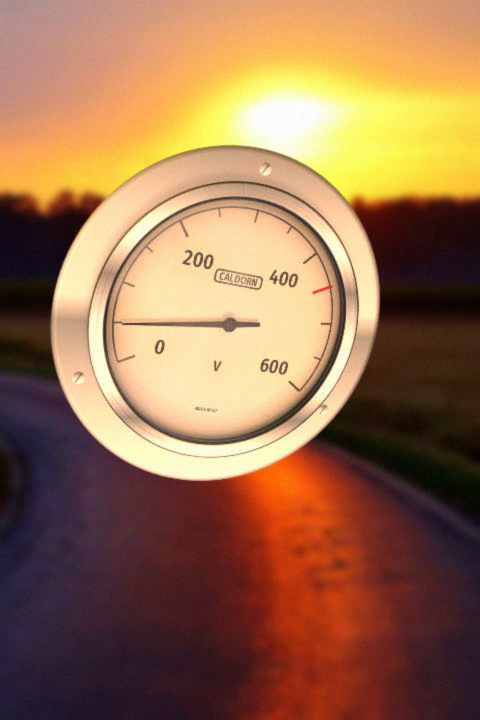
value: {"value": 50, "unit": "V"}
